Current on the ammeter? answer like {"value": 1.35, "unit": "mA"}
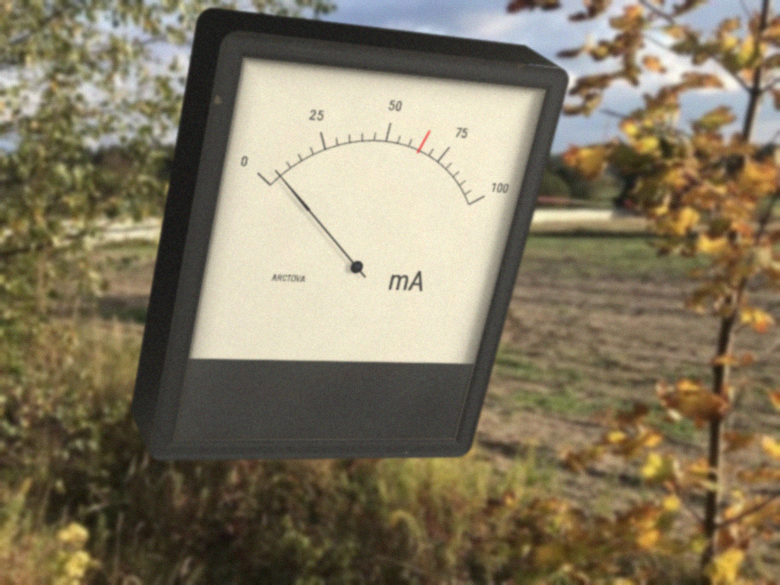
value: {"value": 5, "unit": "mA"}
